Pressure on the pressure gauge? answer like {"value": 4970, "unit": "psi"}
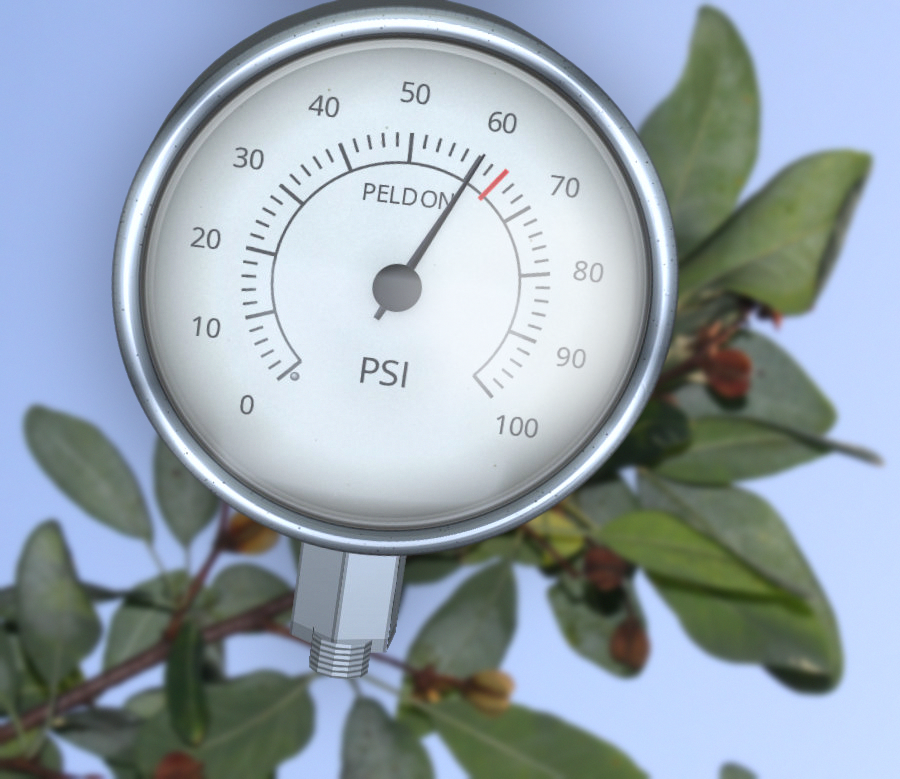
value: {"value": 60, "unit": "psi"}
